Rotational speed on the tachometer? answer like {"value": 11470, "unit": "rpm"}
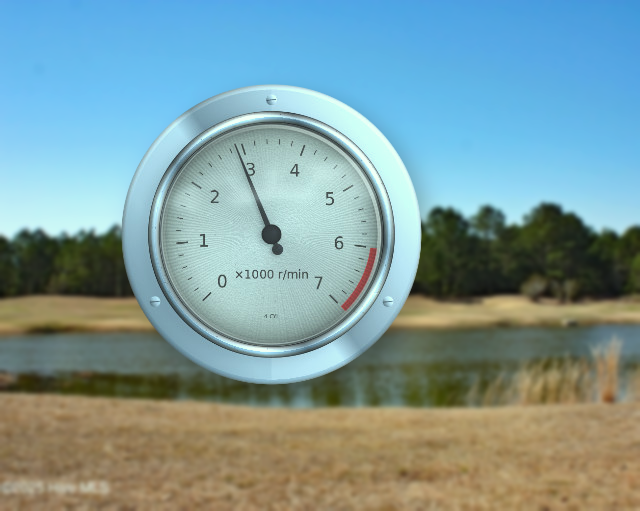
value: {"value": 2900, "unit": "rpm"}
